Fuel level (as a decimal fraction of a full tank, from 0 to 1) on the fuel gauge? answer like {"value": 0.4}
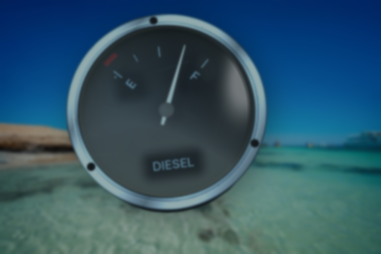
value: {"value": 0.75}
